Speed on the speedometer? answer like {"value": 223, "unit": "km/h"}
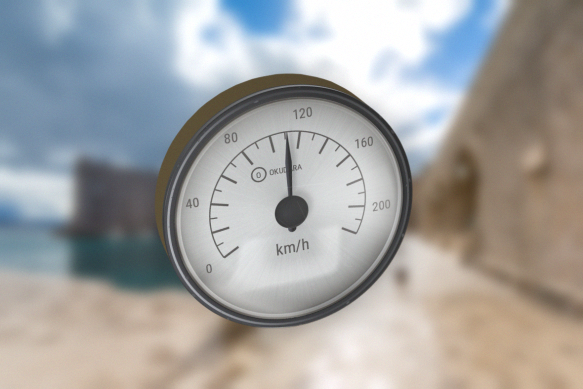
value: {"value": 110, "unit": "km/h"}
